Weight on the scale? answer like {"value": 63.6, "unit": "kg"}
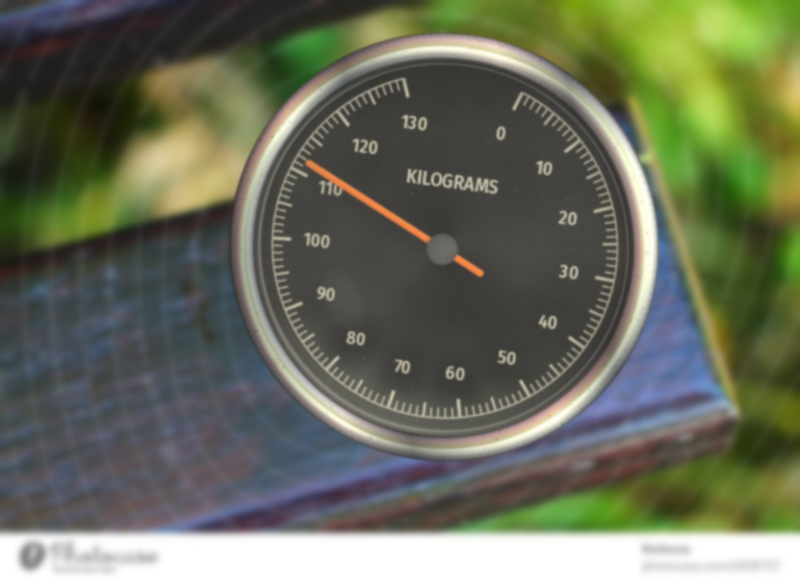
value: {"value": 112, "unit": "kg"}
